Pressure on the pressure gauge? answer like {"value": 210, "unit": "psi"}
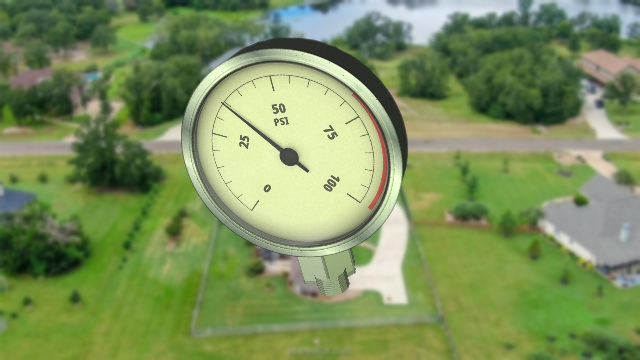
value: {"value": 35, "unit": "psi"}
